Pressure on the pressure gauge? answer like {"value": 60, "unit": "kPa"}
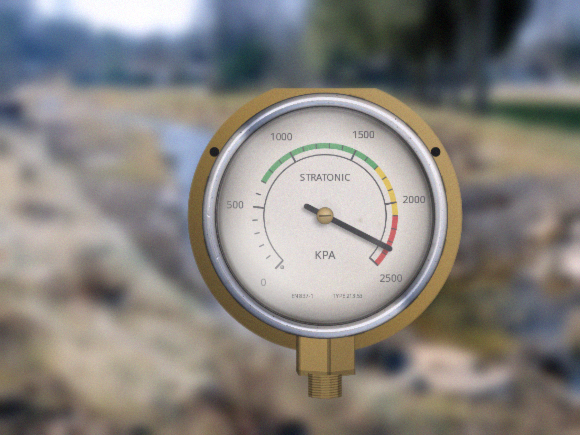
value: {"value": 2350, "unit": "kPa"}
